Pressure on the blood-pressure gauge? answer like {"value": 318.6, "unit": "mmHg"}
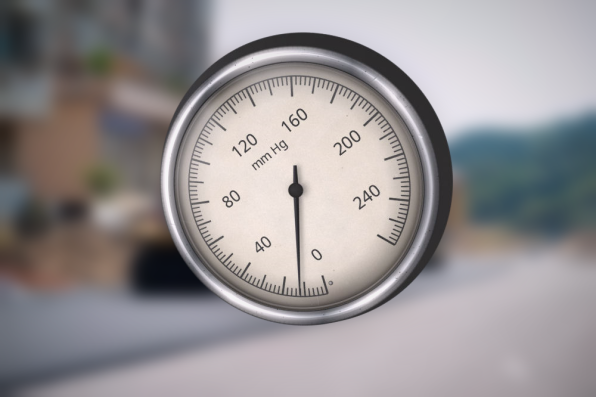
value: {"value": 12, "unit": "mmHg"}
